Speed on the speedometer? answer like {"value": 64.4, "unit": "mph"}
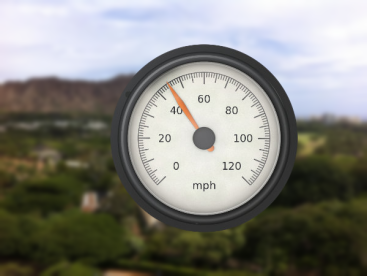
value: {"value": 45, "unit": "mph"}
